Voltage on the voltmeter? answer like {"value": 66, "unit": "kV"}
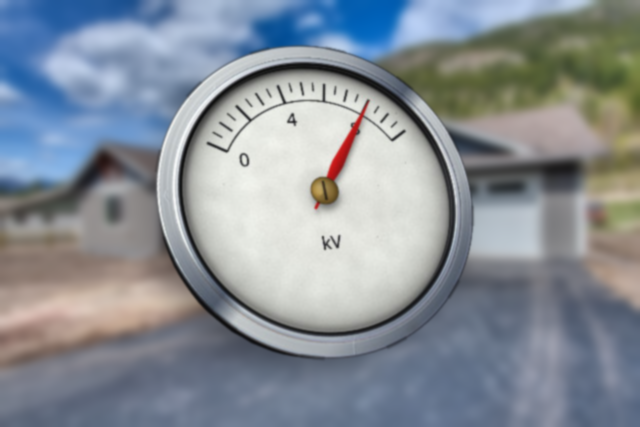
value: {"value": 8, "unit": "kV"}
